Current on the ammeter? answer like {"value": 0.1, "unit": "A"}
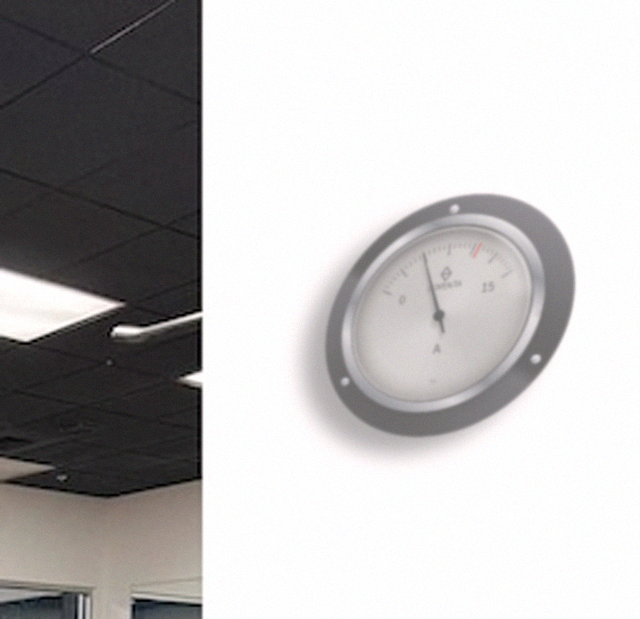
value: {"value": 5, "unit": "A"}
